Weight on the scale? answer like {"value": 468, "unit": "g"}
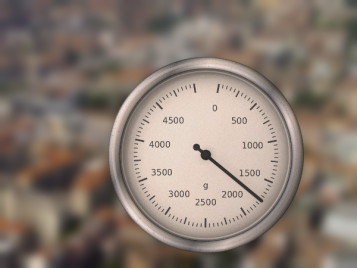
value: {"value": 1750, "unit": "g"}
